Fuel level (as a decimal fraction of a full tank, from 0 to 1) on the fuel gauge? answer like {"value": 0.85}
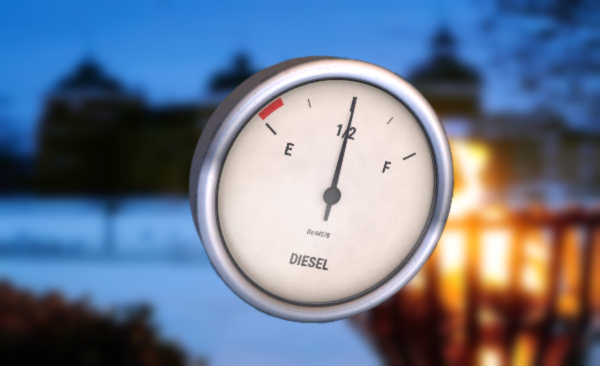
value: {"value": 0.5}
